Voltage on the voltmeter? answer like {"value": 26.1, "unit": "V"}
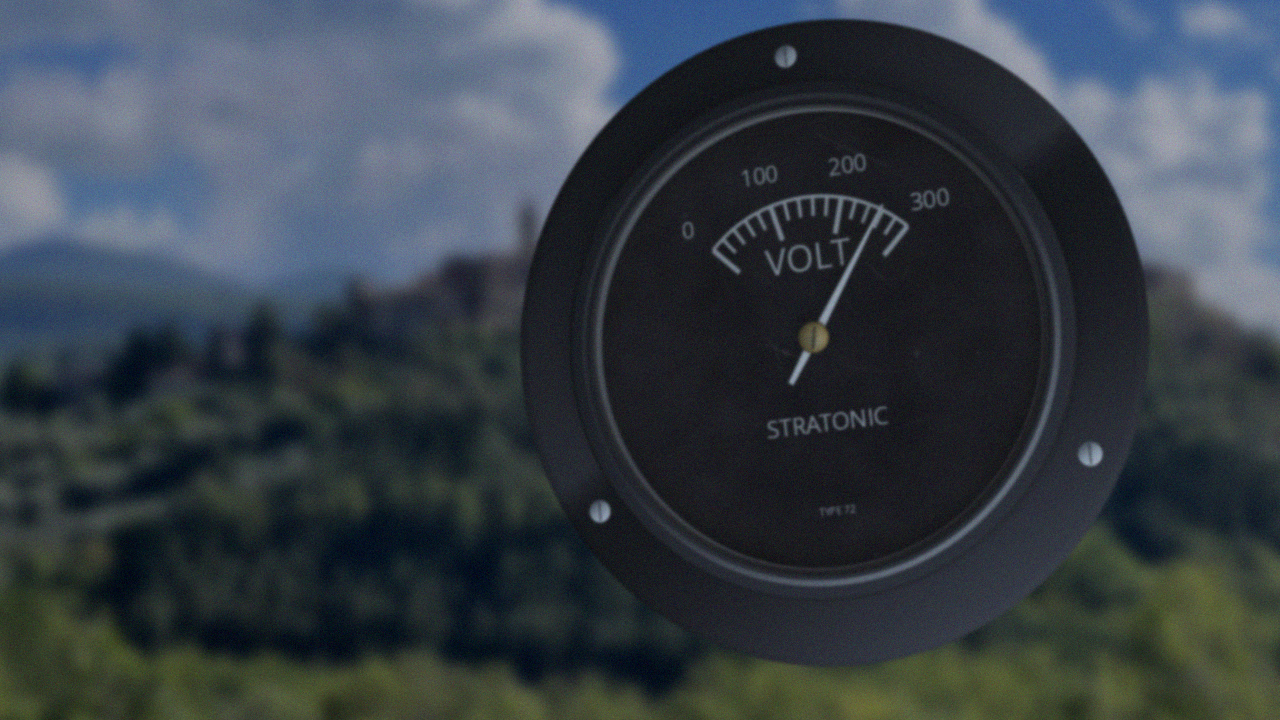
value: {"value": 260, "unit": "V"}
